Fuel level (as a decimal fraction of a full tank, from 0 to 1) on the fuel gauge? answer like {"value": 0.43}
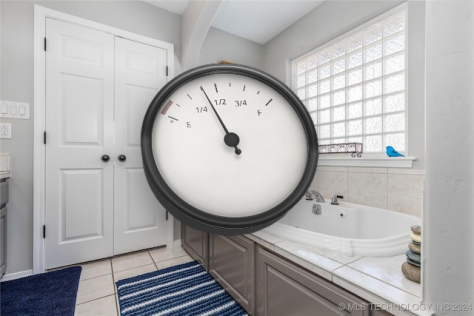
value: {"value": 0.375}
